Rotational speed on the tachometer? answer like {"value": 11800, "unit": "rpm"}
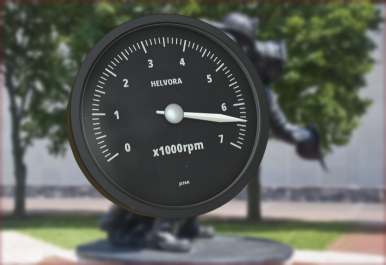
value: {"value": 6400, "unit": "rpm"}
